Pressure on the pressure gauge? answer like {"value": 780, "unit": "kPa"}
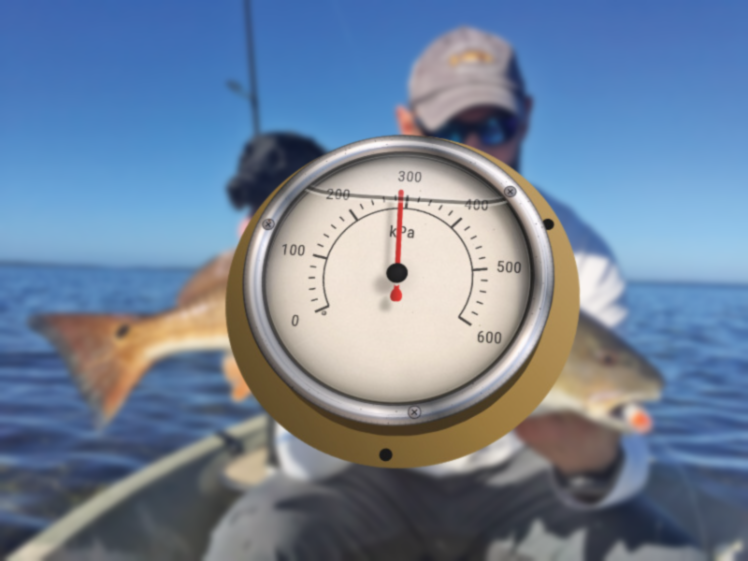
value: {"value": 290, "unit": "kPa"}
